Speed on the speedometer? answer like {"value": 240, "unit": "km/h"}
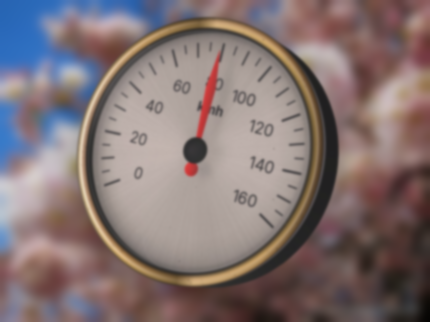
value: {"value": 80, "unit": "km/h"}
